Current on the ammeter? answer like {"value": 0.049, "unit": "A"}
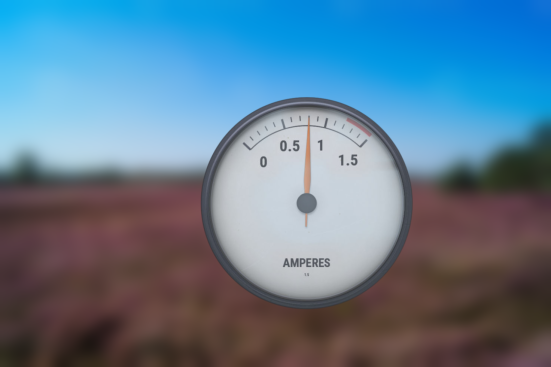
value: {"value": 0.8, "unit": "A"}
